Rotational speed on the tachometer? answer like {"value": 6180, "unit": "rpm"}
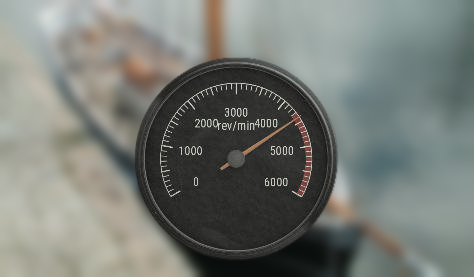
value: {"value": 4400, "unit": "rpm"}
